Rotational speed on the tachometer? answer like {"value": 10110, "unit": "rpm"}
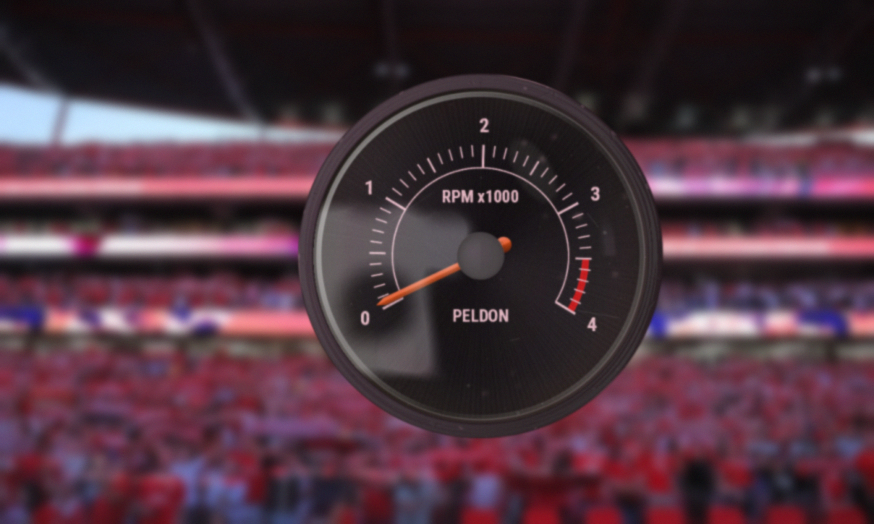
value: {"value": 50, "unit": "rpm"}
